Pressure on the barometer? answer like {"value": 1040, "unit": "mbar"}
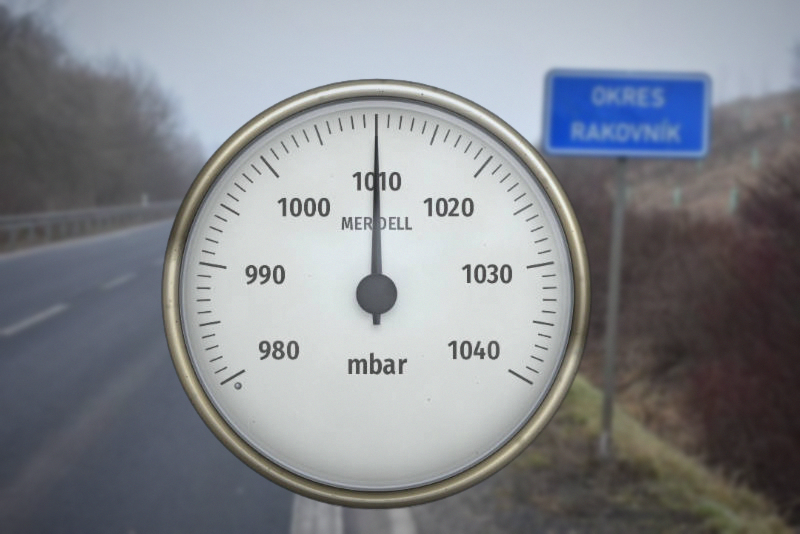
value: {"value": 1010, "unit": "mbar"}
